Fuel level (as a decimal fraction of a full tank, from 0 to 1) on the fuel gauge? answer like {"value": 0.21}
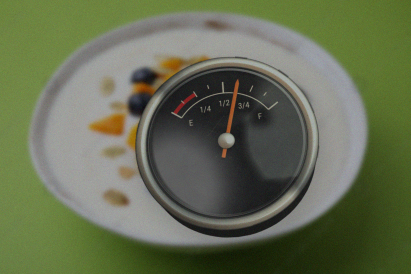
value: {"value": 0.625}
